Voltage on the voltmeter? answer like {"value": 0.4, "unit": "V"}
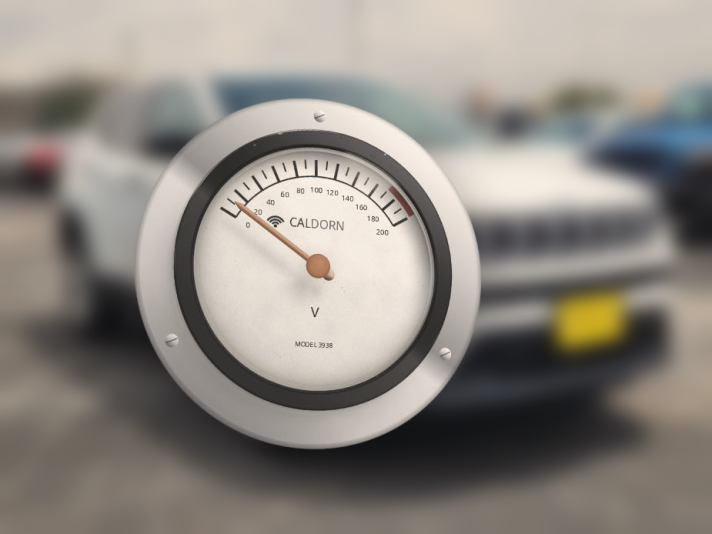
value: {"value": 10, "unit": "V"}
